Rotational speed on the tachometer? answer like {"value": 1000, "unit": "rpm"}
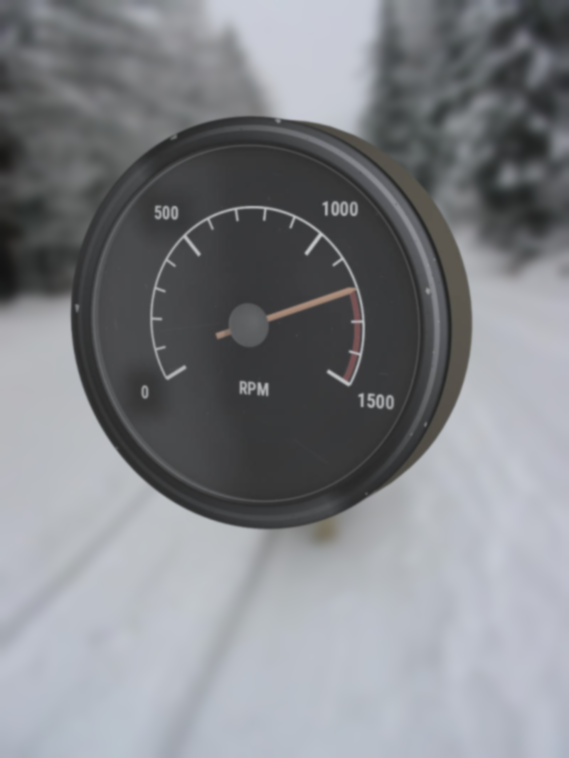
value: {"value": 1200, "unit": "rpm"}
